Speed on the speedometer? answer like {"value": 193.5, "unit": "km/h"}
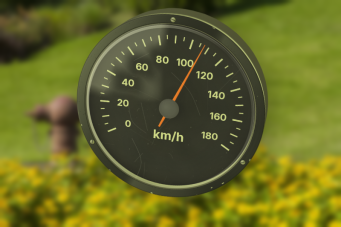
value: {"value": 107.5, "unit": "km/h"}
